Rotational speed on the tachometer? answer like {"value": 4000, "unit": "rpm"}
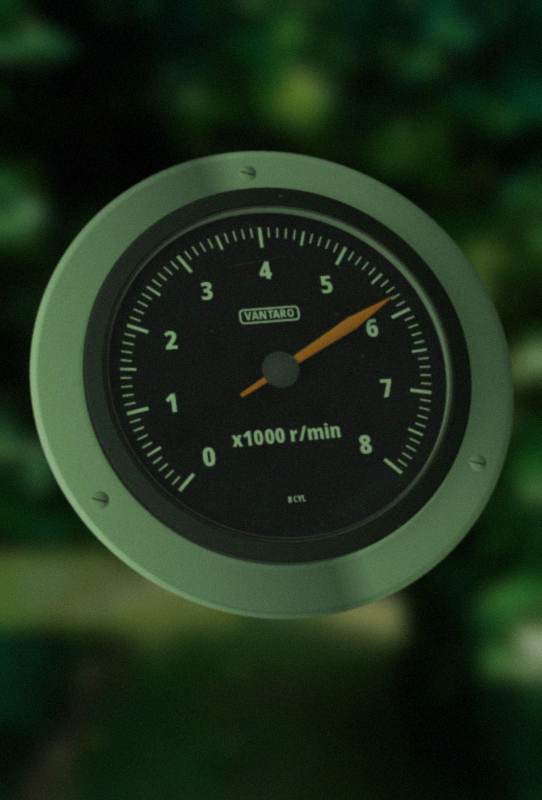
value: {"value": 5800, "unit": "rpm"}
